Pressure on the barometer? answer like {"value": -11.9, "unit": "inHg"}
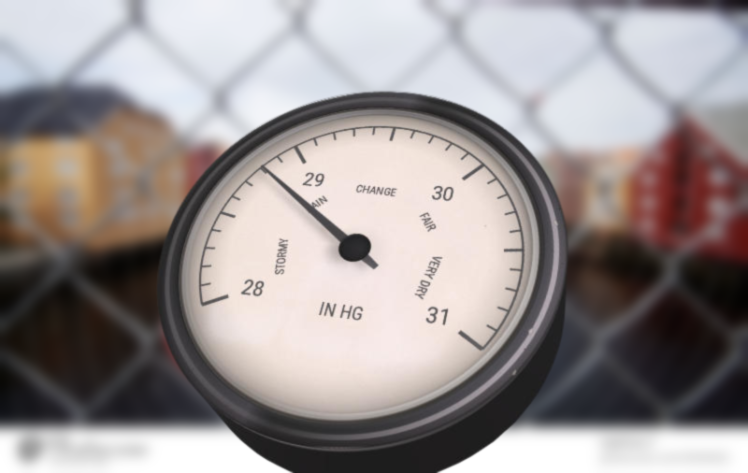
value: {"value": 28.8, "unit": "inHg"}
